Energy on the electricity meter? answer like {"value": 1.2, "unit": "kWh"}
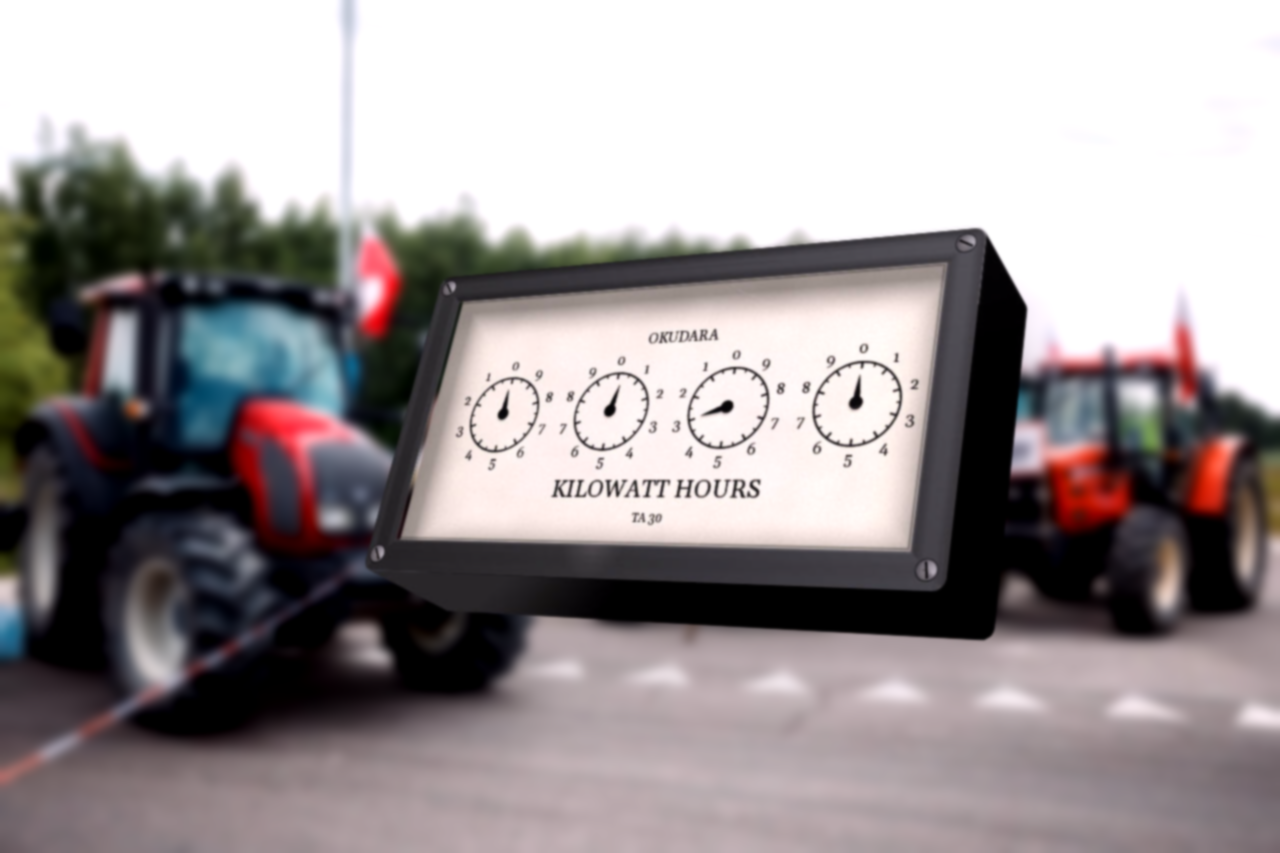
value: {"value": 30, "unit": "kWh"}
